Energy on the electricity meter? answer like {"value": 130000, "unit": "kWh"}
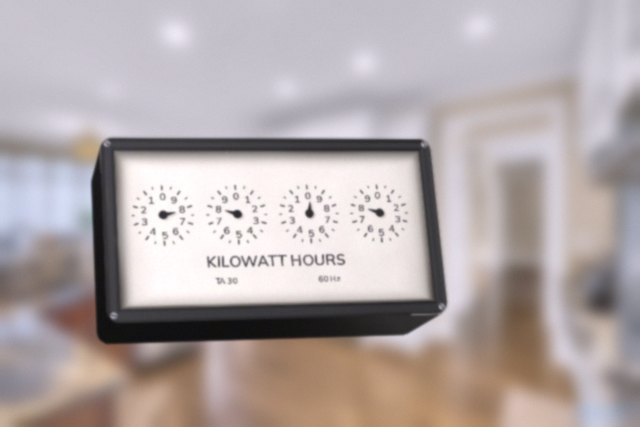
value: {"value": 7798, "unit": "kWh"}
